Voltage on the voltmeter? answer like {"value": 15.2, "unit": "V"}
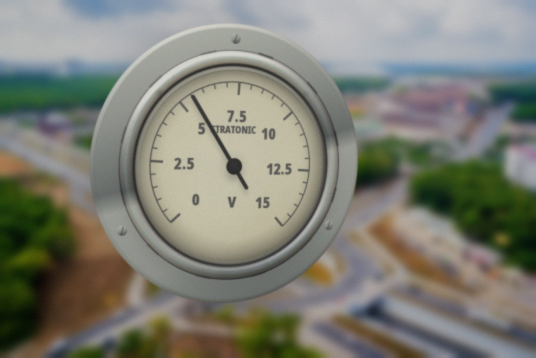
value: {"value": 5.5, "unit": "V"}
